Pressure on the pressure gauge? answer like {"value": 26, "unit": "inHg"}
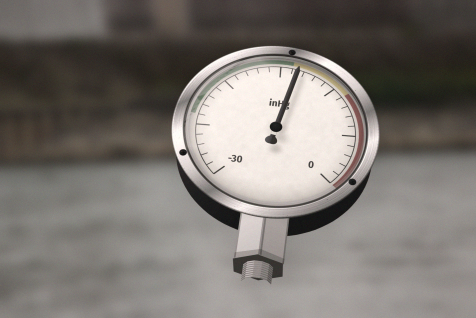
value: {"value": -13.5, "unit": "inHg"}
